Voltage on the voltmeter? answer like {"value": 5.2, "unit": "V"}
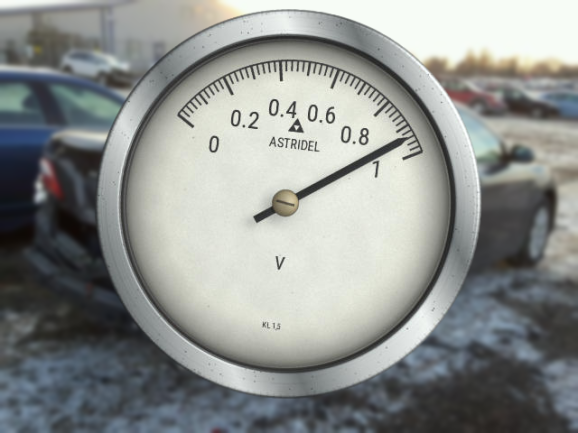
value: {"value": 0.94, "unit": "V"}
